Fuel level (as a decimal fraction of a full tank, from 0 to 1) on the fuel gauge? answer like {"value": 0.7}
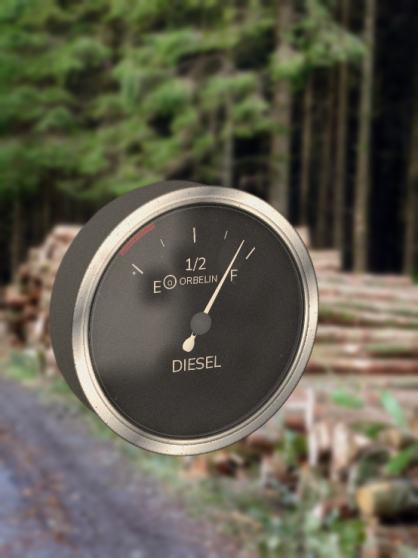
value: {"value": 0.875}
